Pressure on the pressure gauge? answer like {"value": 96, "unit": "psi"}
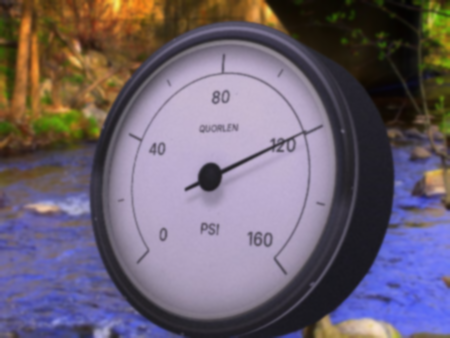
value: {"value": 120, "unit": "psi"}
